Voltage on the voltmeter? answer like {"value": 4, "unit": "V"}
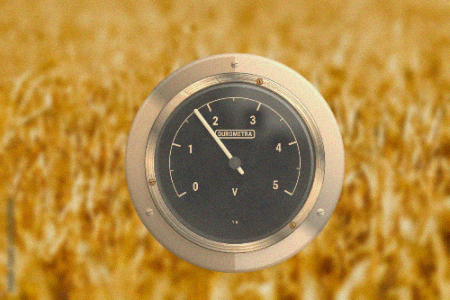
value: {"value": 1.75, "unit": "V"}
